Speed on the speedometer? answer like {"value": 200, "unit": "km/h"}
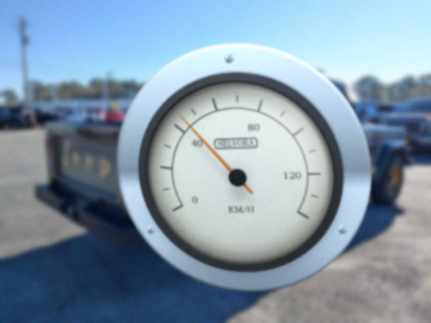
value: {"value": 45, "unit": "km/h"}
